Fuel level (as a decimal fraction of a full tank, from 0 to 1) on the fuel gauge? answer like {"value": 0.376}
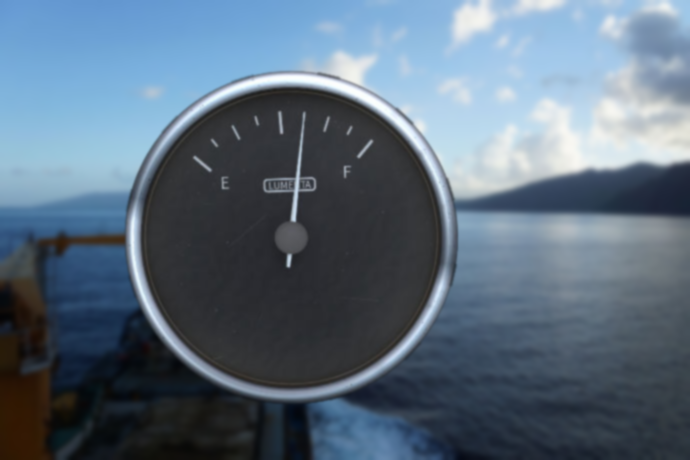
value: {"value": 0.625}
